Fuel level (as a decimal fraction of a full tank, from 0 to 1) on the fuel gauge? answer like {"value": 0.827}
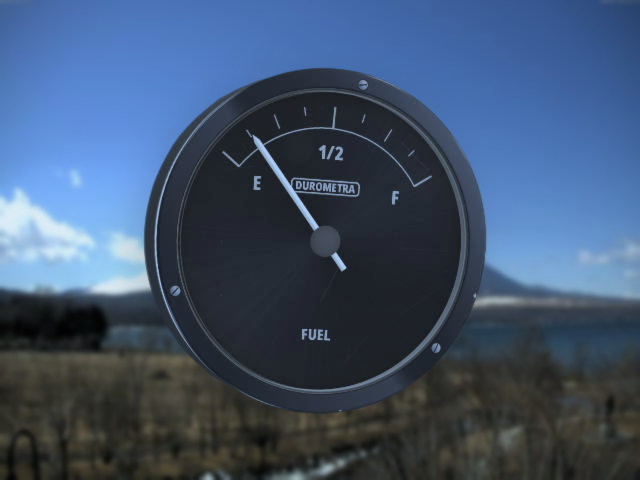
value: {"value": 0.125}
